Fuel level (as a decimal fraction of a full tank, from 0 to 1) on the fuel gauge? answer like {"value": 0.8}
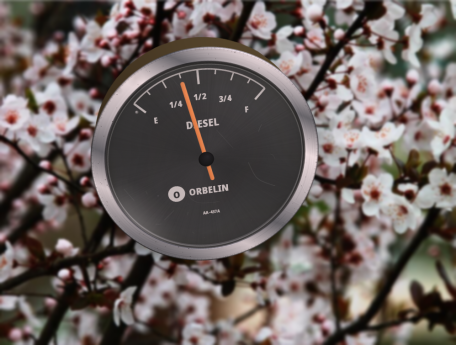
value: {"value": 0.375}
